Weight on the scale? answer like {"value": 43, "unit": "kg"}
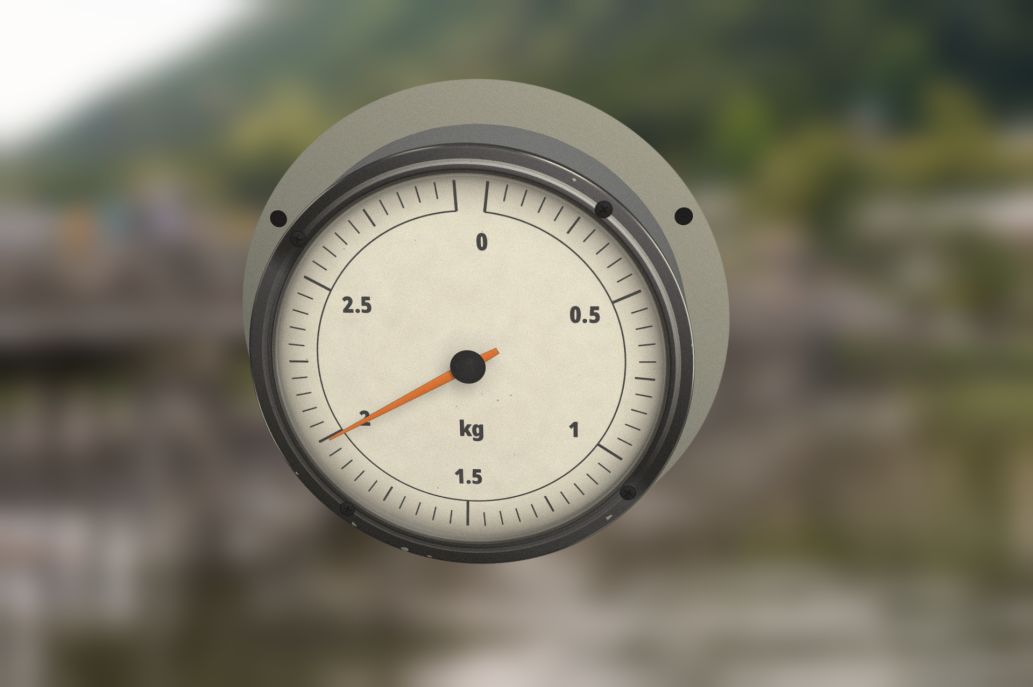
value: {"value": 2, "unit": "kg"}
